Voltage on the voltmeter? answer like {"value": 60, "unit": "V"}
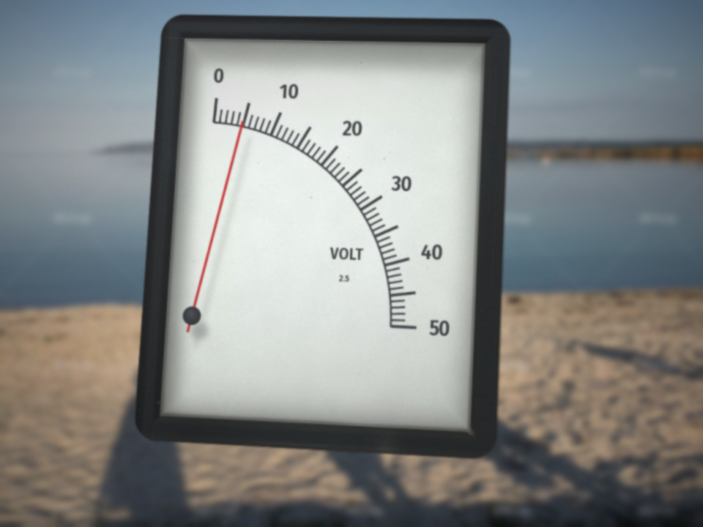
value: {"value": 5, "unit": "V"}
